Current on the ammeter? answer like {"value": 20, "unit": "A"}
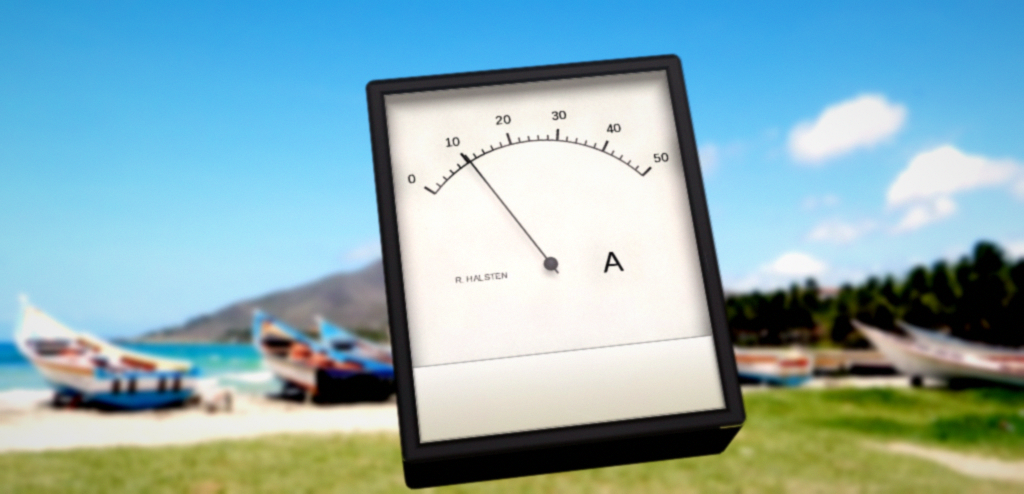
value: {"value": 10, "unit": "A"}
